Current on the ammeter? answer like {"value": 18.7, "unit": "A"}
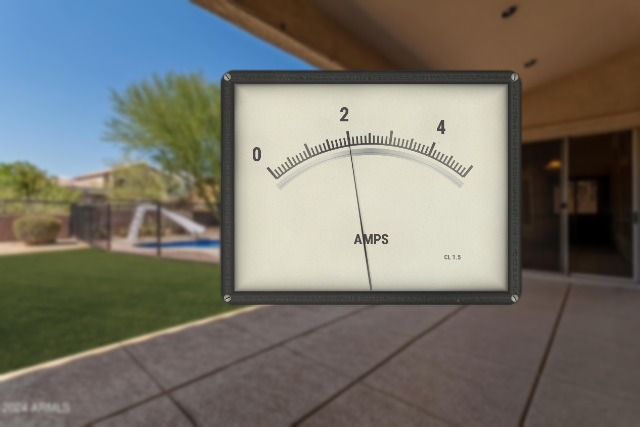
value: {"value": 2, "unit": "A"}
